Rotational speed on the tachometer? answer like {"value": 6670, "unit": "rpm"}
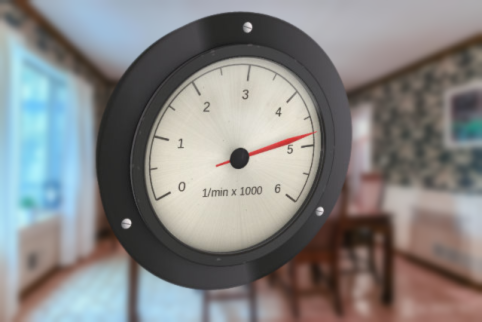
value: {"value": 4750, "unit": "rpm"}
